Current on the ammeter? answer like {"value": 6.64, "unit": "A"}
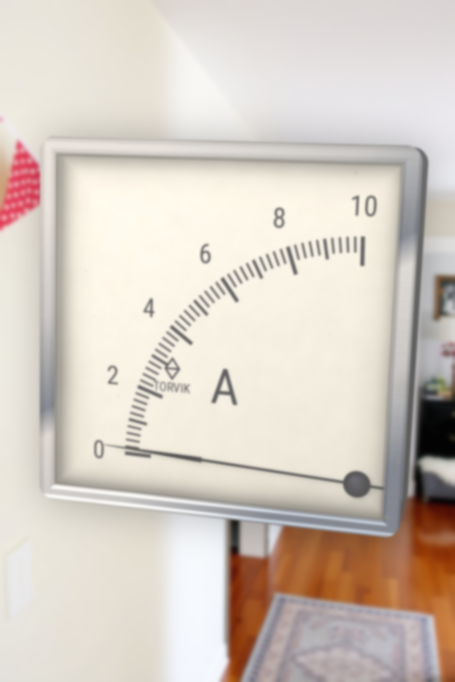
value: {"value": 0.2, "unit": "A"}
